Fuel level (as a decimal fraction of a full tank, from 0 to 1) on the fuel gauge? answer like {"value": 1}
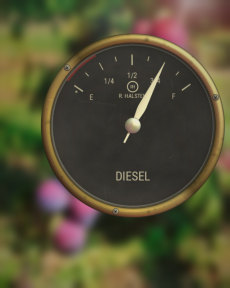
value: {"value": 0.75}
